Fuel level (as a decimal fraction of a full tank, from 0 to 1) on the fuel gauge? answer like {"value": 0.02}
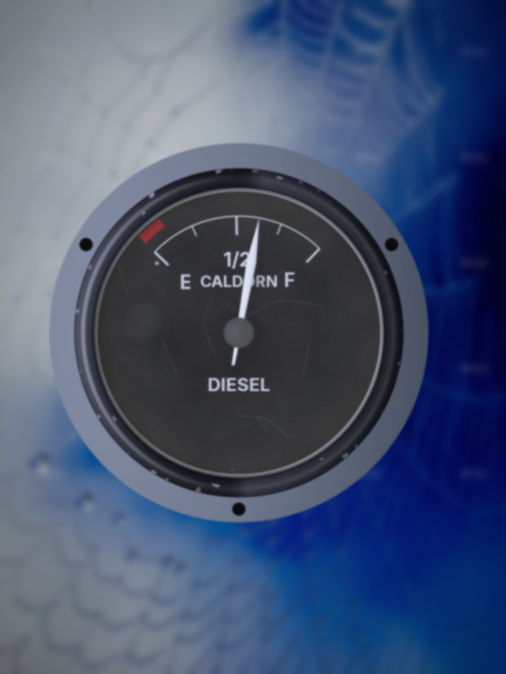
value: {"value": 0.625}
